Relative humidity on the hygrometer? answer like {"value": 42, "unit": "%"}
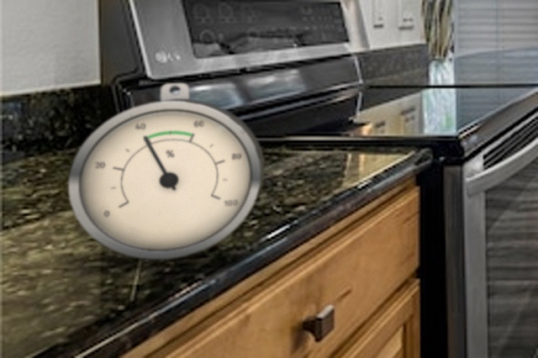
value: {"value": 40, "unit": "%"}
